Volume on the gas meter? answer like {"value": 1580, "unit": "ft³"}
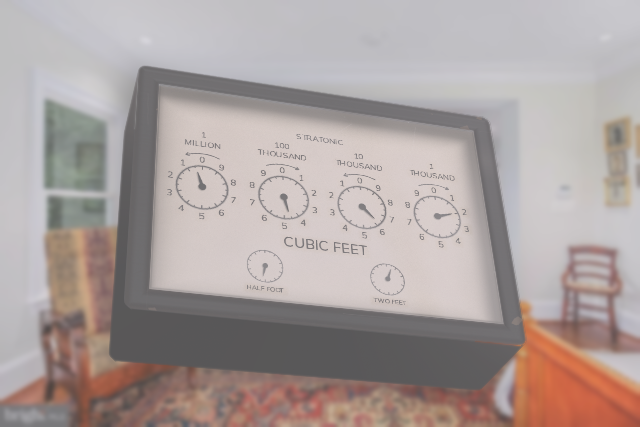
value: {"value": 46200, "unit": "ft³"}
